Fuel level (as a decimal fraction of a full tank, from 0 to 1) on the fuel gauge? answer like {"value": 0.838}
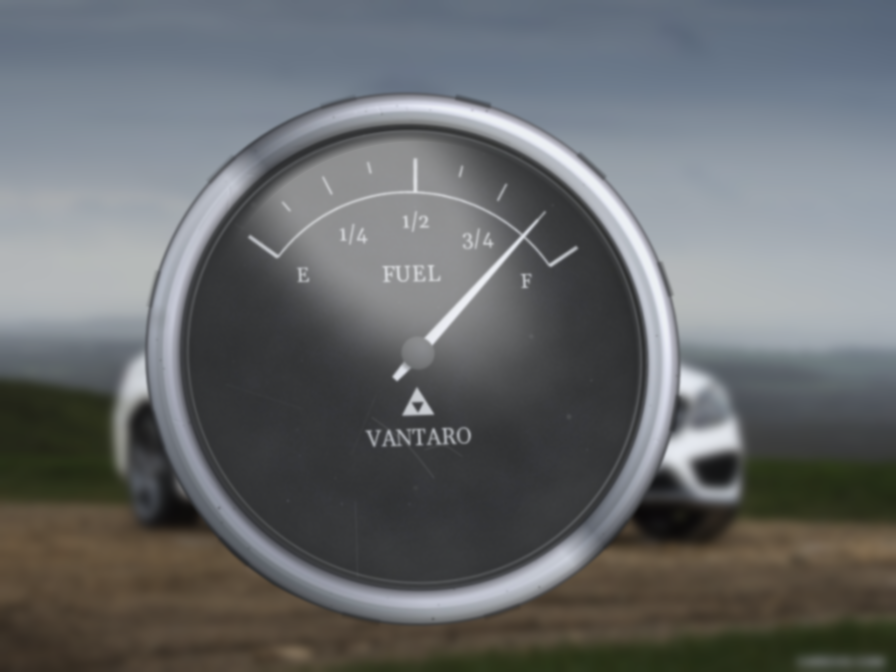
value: {"value": 0.875}
